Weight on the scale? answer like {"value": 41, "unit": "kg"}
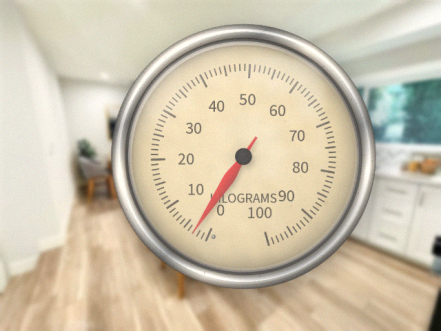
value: {"value": 3, "unit": "kg"}
